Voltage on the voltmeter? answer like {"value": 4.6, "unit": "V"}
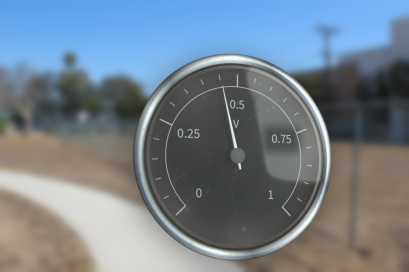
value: {"value": 0.45, "unit": "V"}
